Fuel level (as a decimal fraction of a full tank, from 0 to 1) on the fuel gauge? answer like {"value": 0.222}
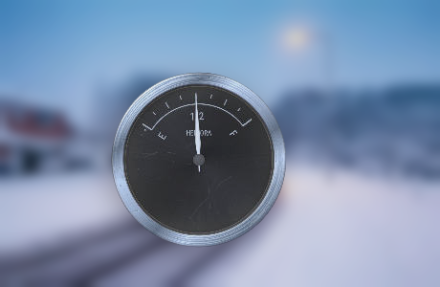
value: {"value": 0.5}
